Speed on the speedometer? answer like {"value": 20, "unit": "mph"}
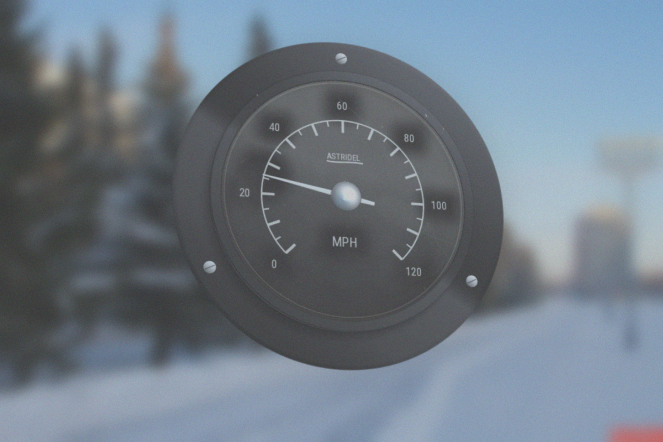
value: {"value": 25, "unit": "mph"}
